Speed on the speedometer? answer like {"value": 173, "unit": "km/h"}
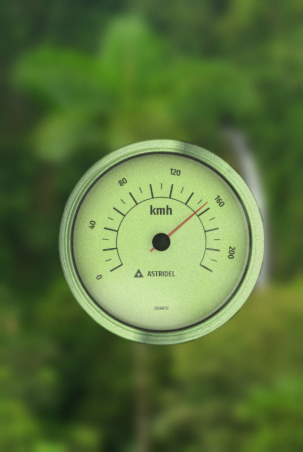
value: {"value": 155, "unit": "km/h"}
